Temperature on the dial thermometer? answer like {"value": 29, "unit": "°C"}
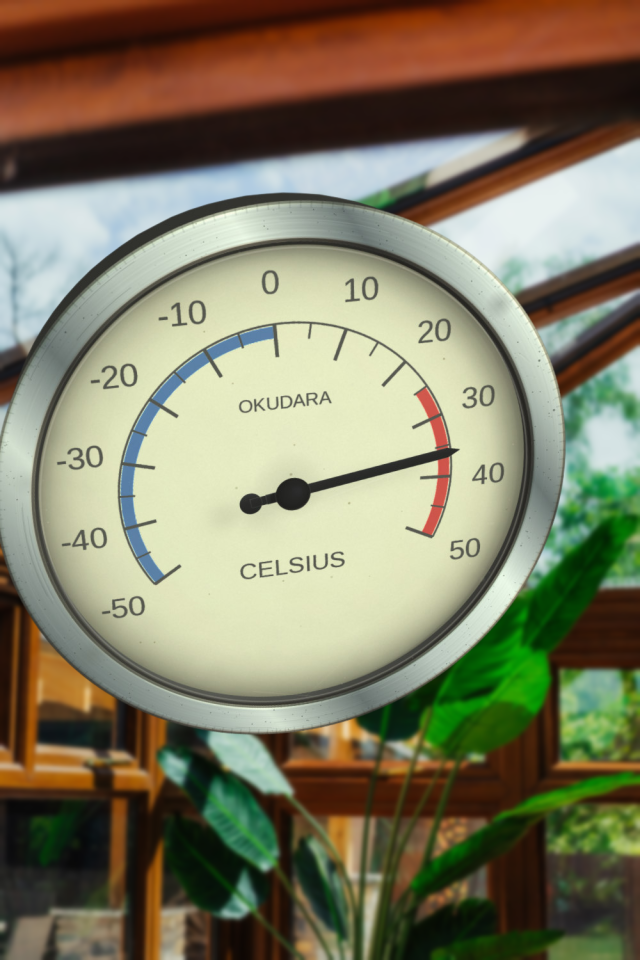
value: {"value": 35, "unit": "°C"}
